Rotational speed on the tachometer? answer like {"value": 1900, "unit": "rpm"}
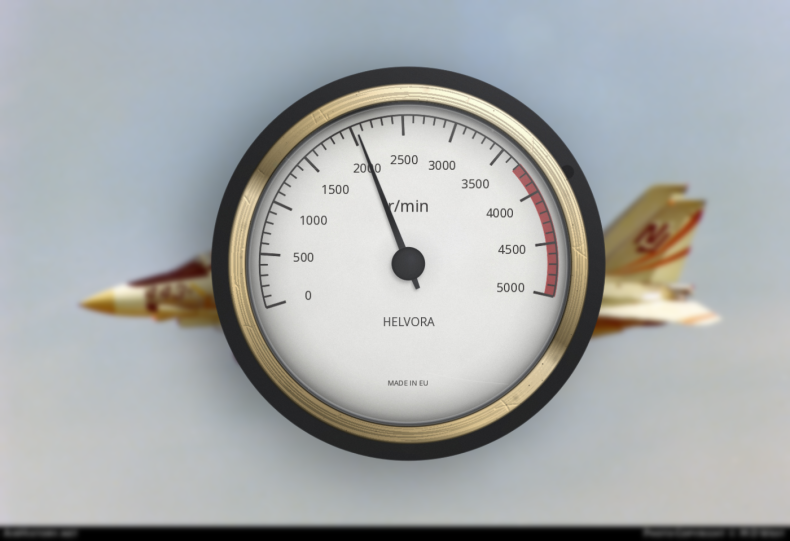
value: {"value": 2050, "unit": "rpm"}
